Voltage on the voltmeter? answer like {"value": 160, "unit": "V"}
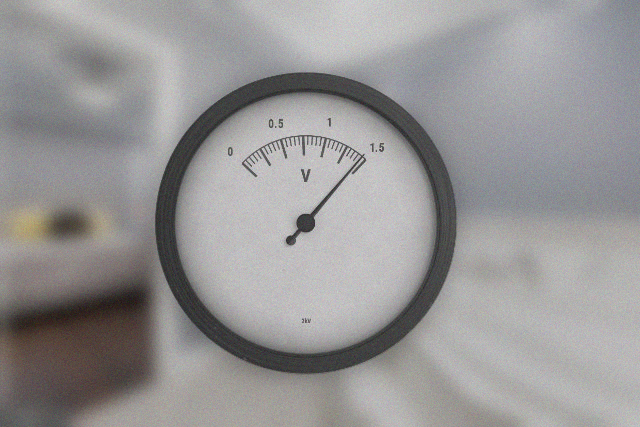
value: {"value": 1.45, "unit": "V"}
